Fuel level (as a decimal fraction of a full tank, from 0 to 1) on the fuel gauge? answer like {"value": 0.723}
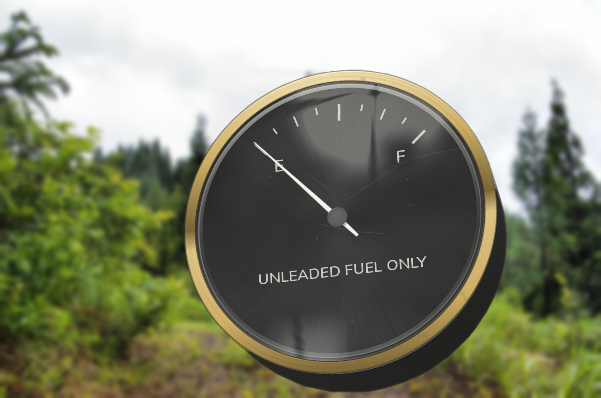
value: {"value": 0}
